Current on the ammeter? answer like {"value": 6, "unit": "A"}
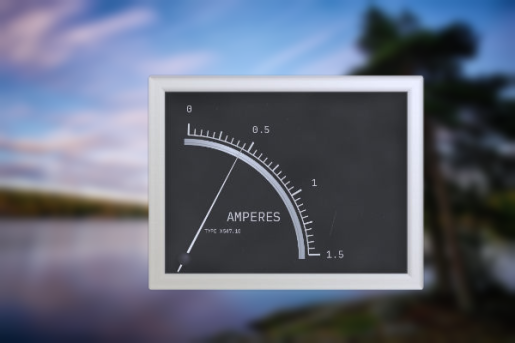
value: {"value": 0.45, "unit": "A"}
